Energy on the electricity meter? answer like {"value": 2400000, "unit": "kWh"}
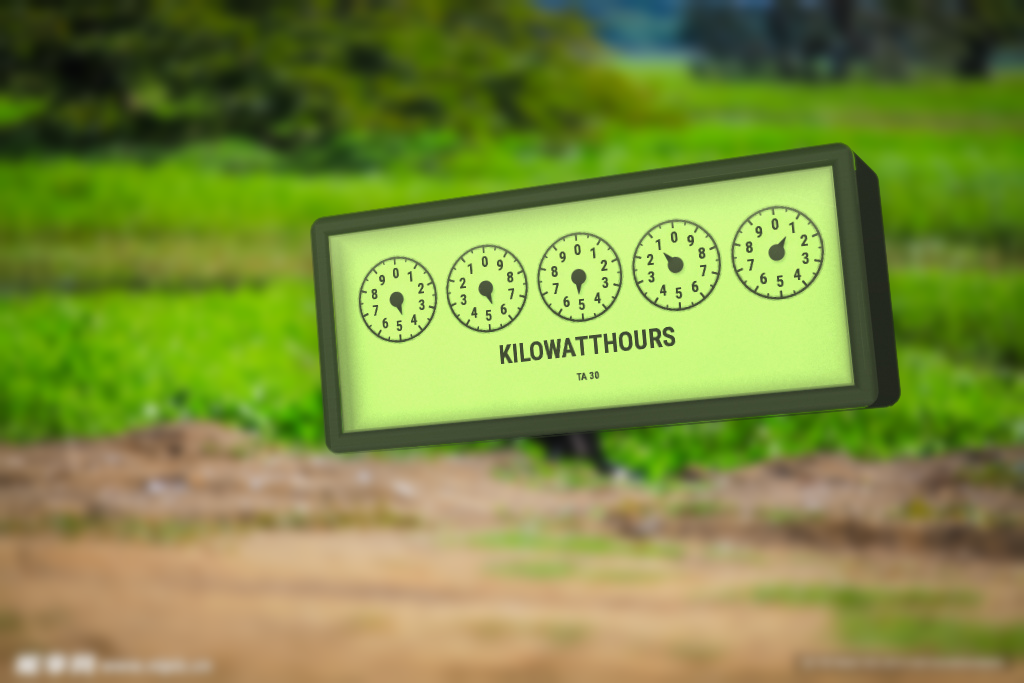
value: {"value": 45511, "unit": "kWh"}
